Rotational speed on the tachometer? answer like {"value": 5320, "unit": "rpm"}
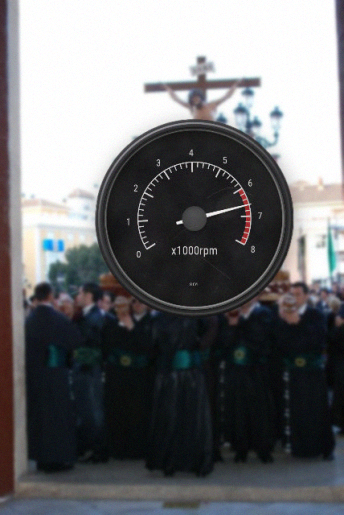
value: {"value": 6600, "unit": "rpm"}
